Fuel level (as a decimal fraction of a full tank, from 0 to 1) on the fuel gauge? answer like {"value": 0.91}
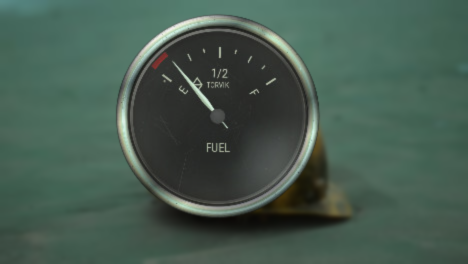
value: {"value": 0.125}
